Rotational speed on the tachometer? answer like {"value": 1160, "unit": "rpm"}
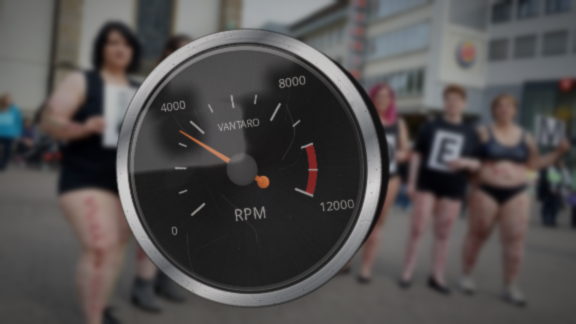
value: {"value": 3500, "unit": "rpm"}
